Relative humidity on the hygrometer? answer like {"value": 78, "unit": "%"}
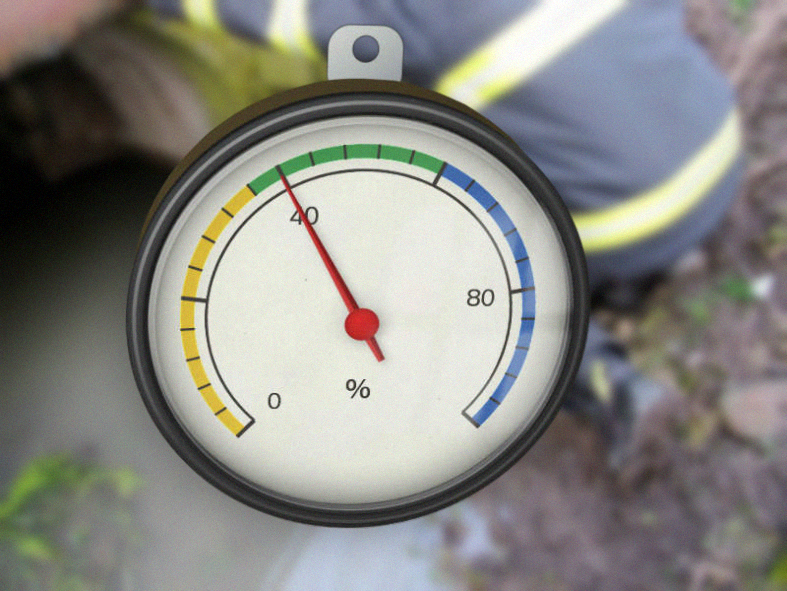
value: {"value": 40, "unit": "%"}
